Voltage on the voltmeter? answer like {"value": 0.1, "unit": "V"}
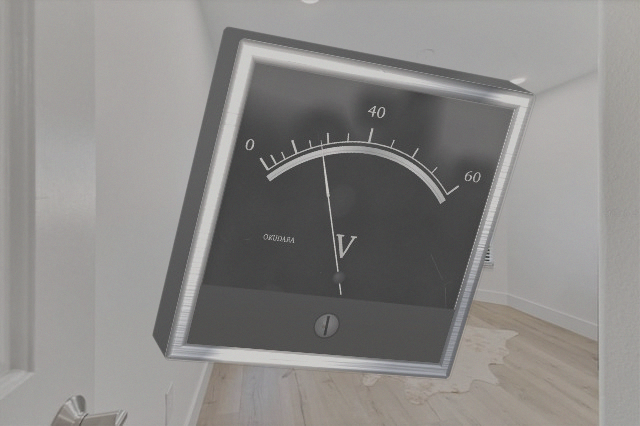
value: {"value": 27.5, "unit": "V"}
